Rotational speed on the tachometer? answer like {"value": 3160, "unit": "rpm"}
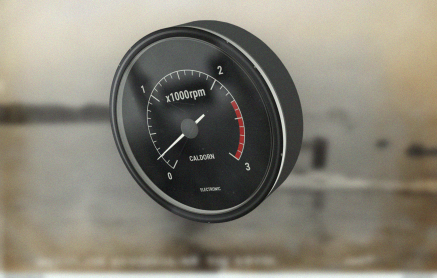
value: {"value": 200, "unit": "rpm"}
